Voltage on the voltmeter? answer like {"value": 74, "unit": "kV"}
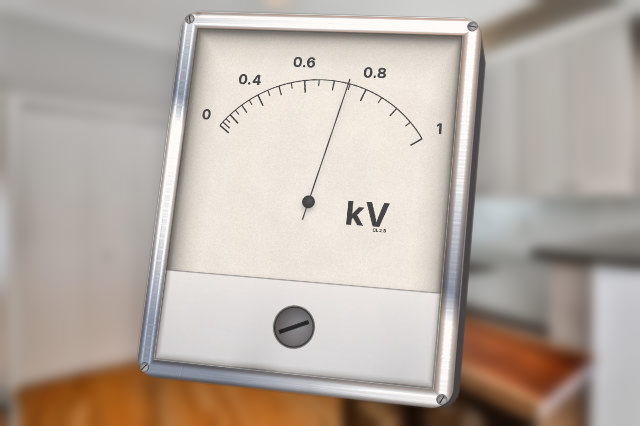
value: {"value": 0.75, "unit": "kV"}
